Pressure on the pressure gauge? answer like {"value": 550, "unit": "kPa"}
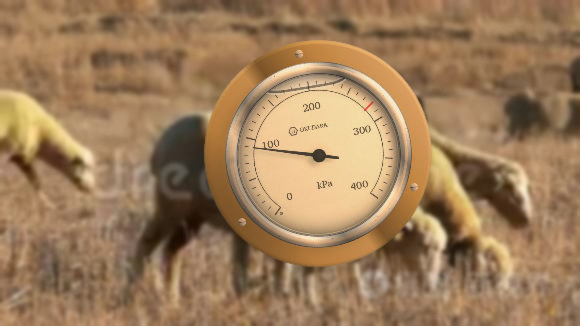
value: {"value": 90, "unit": "kPa"}
